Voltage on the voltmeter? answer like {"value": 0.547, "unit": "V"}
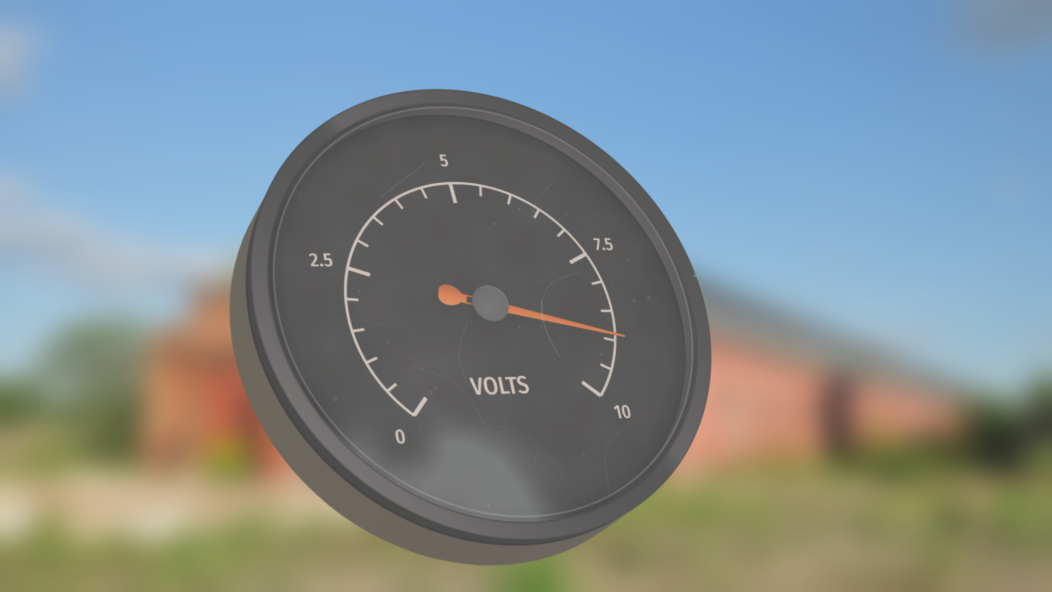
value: {"value": 9, "unit": "V"}
